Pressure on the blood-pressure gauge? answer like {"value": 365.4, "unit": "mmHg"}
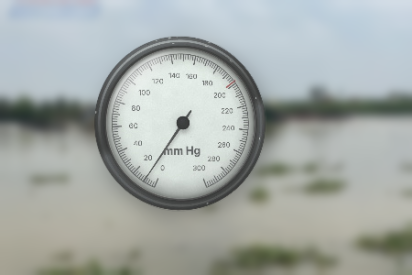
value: {"value": 10, "unit": "mmHg"}
